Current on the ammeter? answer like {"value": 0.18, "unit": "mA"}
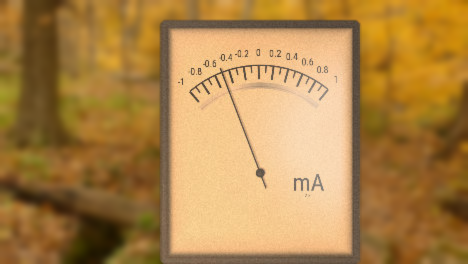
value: {"value": -0.5, "unit": "mA"}
